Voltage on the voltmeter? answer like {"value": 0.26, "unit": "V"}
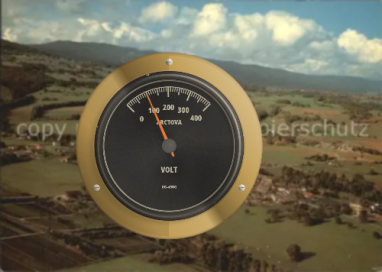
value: {"value": 100, "unit": "V"}
